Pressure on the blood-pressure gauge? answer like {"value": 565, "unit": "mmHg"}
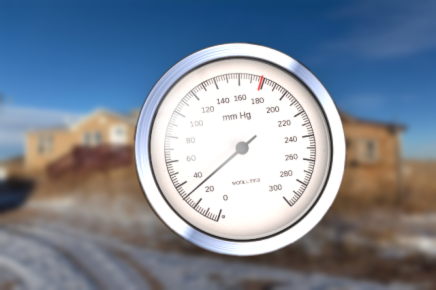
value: {"value": 30, "unit": "mmHg"}
